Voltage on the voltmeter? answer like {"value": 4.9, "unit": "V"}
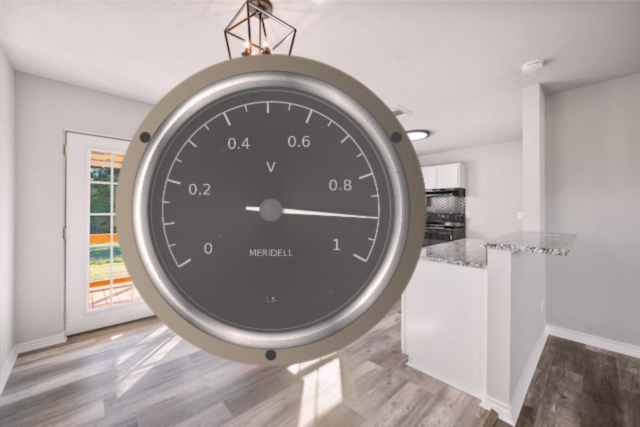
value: {"value": 0.9, "unit": "V"}
